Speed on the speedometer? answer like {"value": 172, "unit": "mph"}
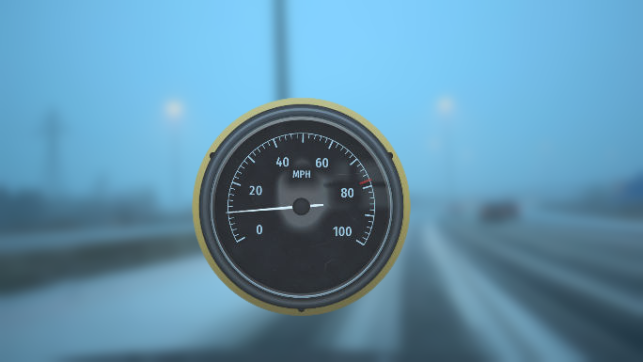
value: {"value": 10, "unit": "mph"}
